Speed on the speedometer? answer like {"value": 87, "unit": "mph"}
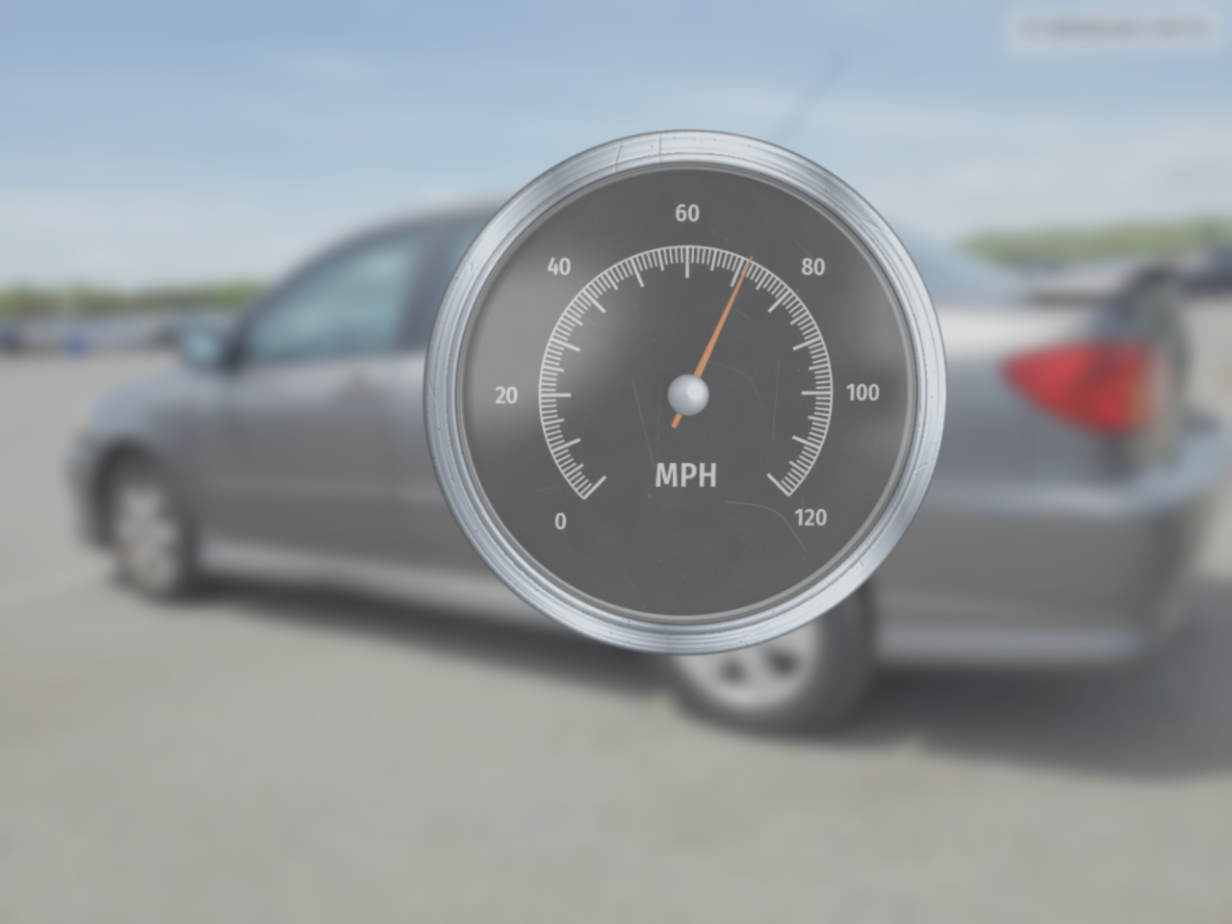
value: {"value": 71, "unit": "mph"}
